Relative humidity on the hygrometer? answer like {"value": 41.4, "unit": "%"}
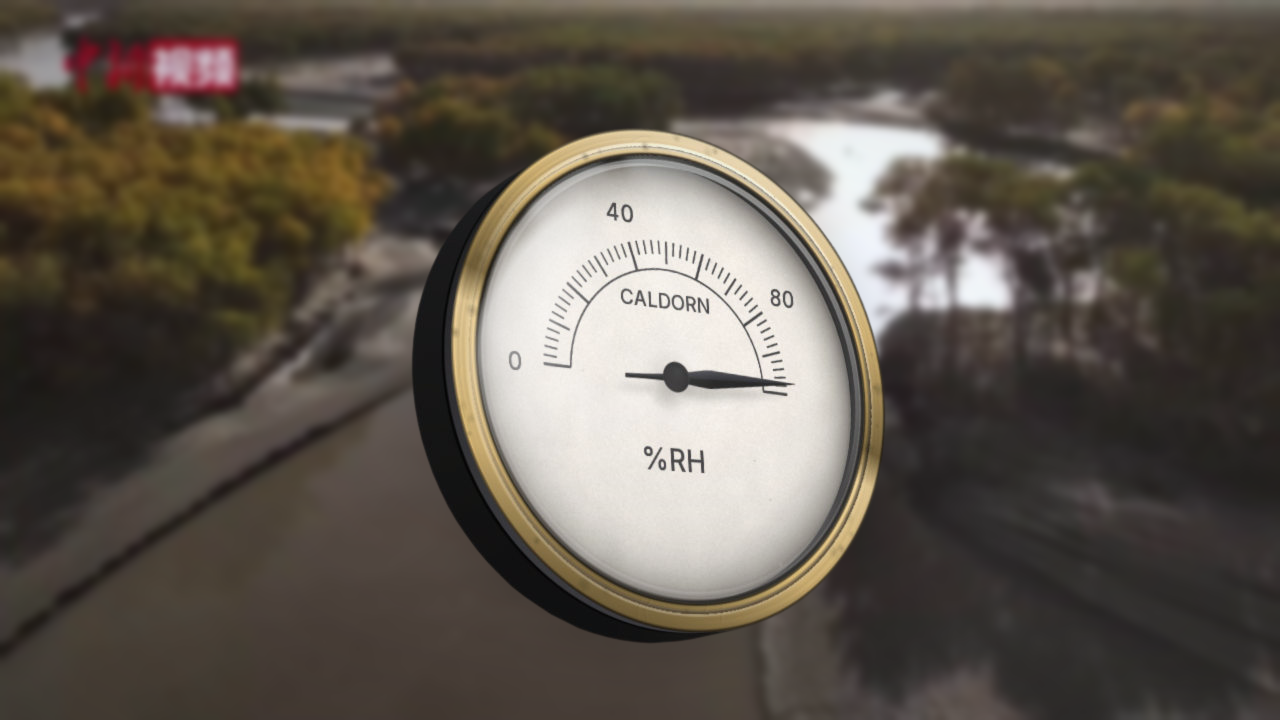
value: {"value": 98, "unit": "%"}
